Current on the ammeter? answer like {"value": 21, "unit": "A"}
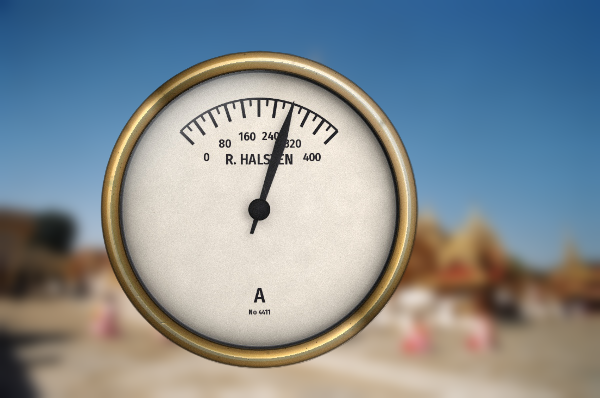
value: {"value": 280, "unit": "A"}
